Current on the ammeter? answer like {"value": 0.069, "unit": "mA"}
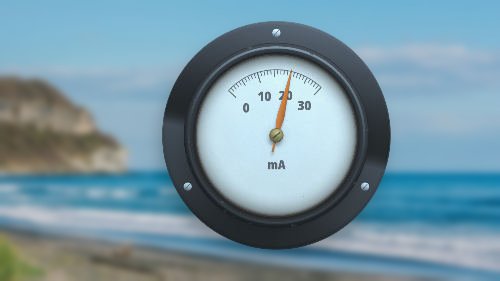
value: {"value": 20, "unit": "mA"}
